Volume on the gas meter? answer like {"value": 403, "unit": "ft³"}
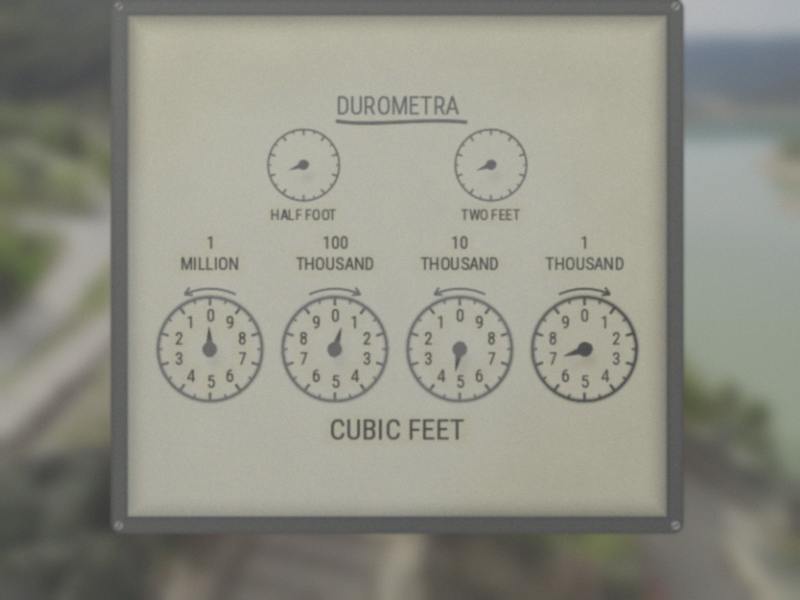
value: {"value": 4700, "unit": "ft³"}
